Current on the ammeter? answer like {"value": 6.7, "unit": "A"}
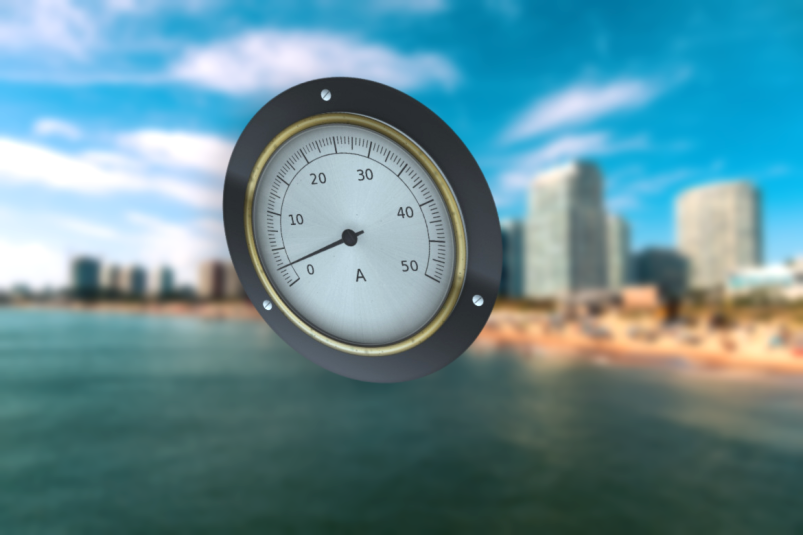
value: {"value": 2.5, "unit": "A"}
